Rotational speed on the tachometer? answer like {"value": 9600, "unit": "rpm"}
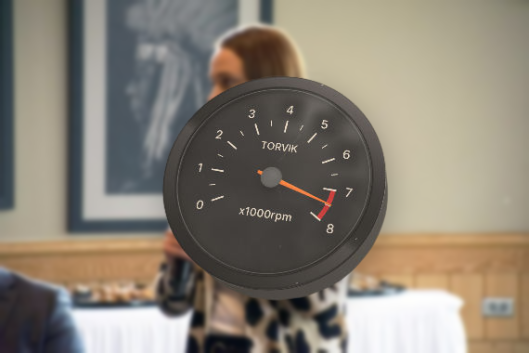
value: {"value": 7500, "unit": "rpm"}
